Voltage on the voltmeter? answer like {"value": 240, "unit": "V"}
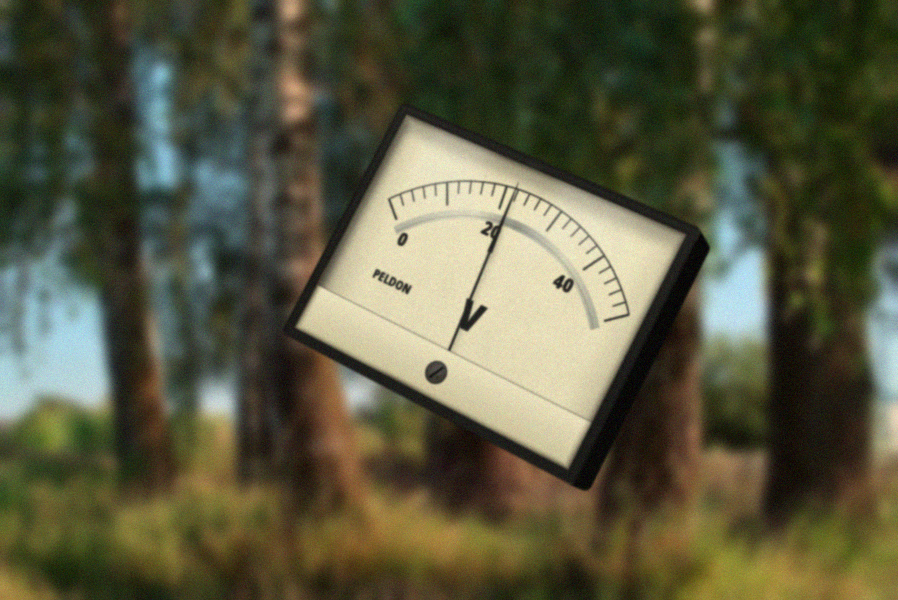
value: {"value": 22, "unit": "V"}
